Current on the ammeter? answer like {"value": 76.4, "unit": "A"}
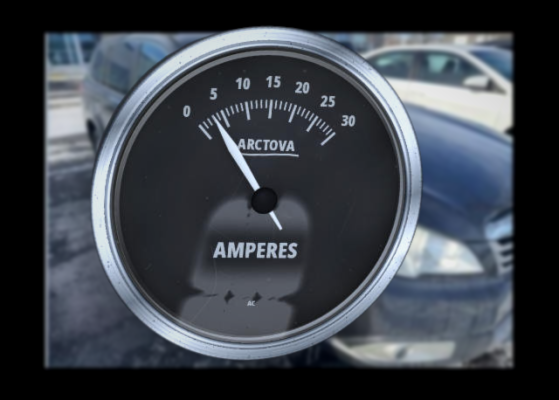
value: {"value": 3, "unit": "A"}
